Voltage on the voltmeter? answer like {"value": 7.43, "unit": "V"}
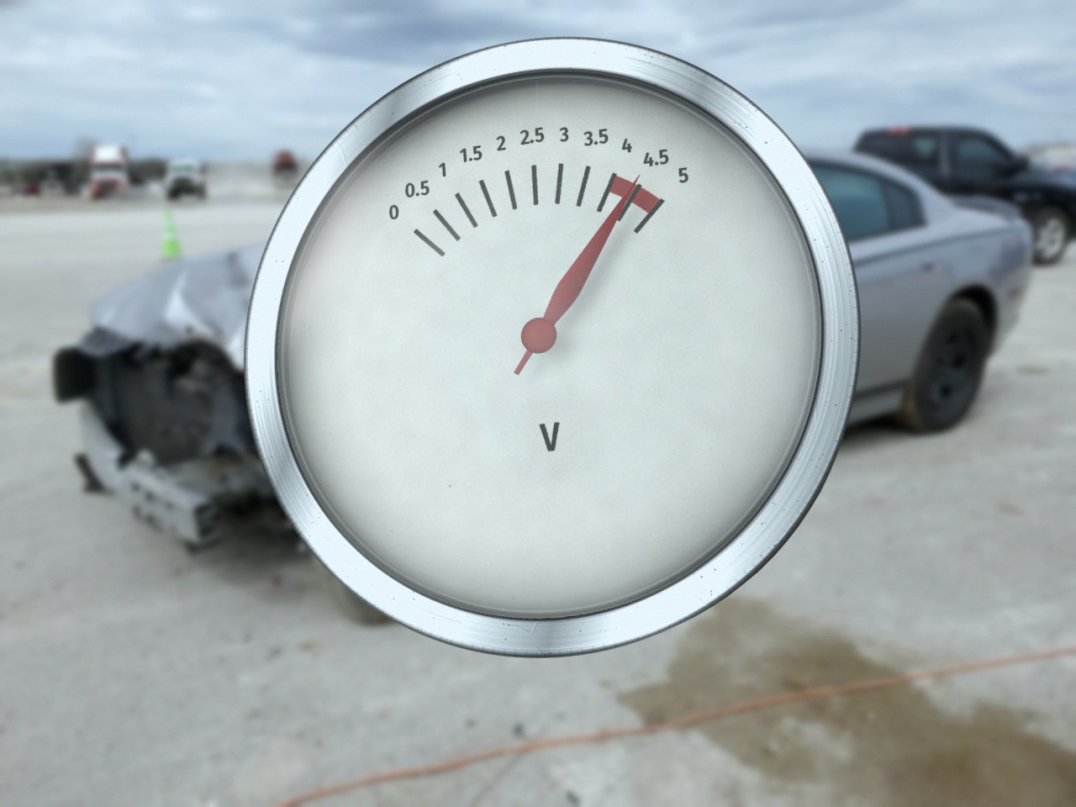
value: {"value": 4.5, "unit": "V"}
